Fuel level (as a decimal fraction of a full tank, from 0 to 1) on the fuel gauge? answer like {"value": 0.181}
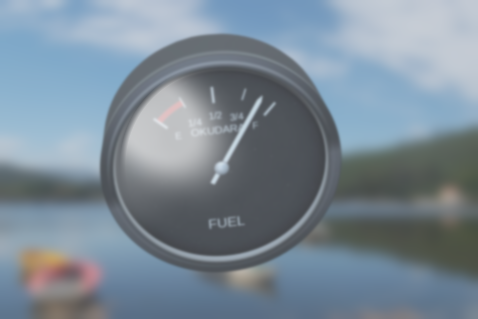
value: {"value": 0.875}
